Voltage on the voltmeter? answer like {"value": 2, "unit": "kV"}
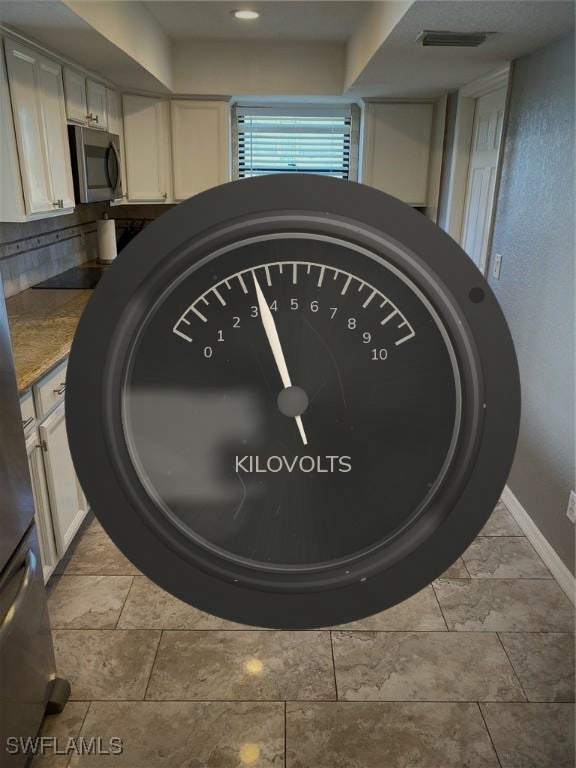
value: {"value": 3.5, "unit": "kV"}
